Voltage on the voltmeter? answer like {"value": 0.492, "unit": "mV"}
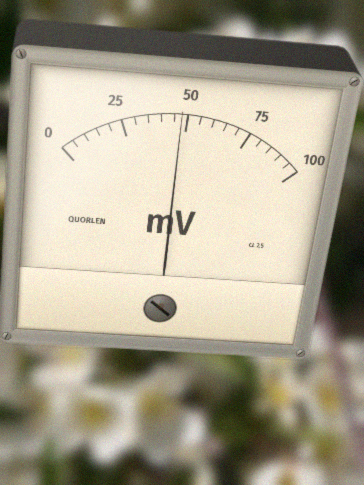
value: {"value": 47.5, "unit": "mV"}
